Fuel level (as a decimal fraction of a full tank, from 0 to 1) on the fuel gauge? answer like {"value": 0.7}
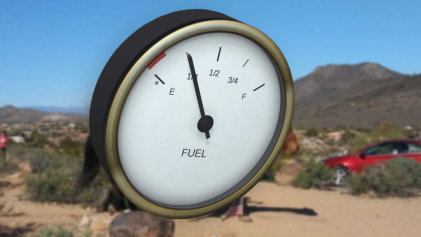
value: {"value": 0.25}
